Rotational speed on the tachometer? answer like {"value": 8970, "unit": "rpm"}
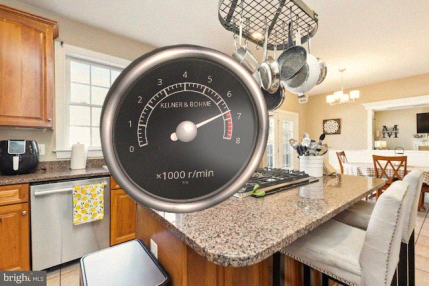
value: {"value": 6600, "unit": "rpm"}
